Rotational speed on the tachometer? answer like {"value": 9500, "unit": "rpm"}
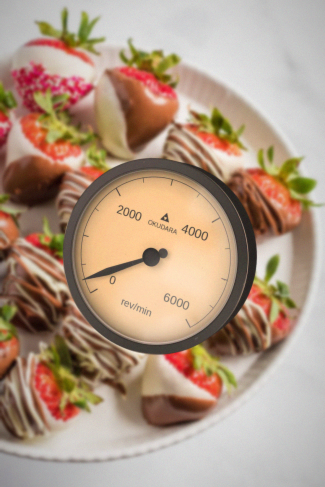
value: {"value": 250, "unit": "rpm"}
